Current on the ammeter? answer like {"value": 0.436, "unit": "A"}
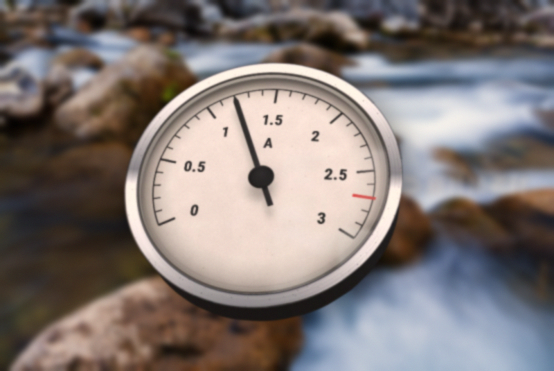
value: {"value": 1.2, "unit": "A"}
